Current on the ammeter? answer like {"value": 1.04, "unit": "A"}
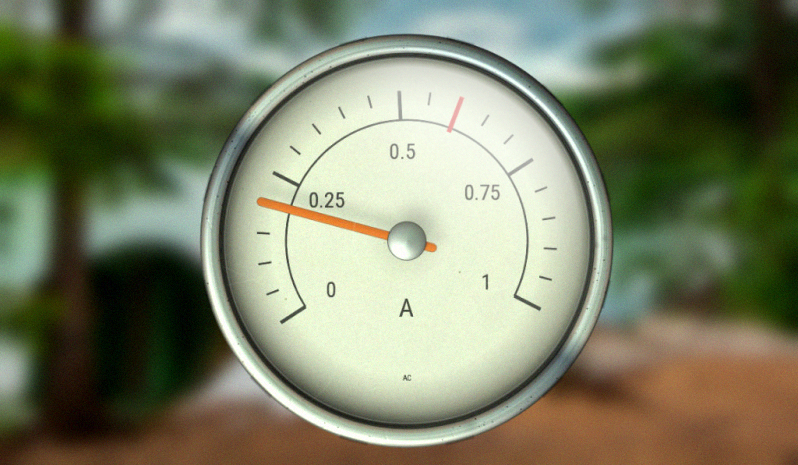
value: {"value": 0.2, "unit": "A"}
